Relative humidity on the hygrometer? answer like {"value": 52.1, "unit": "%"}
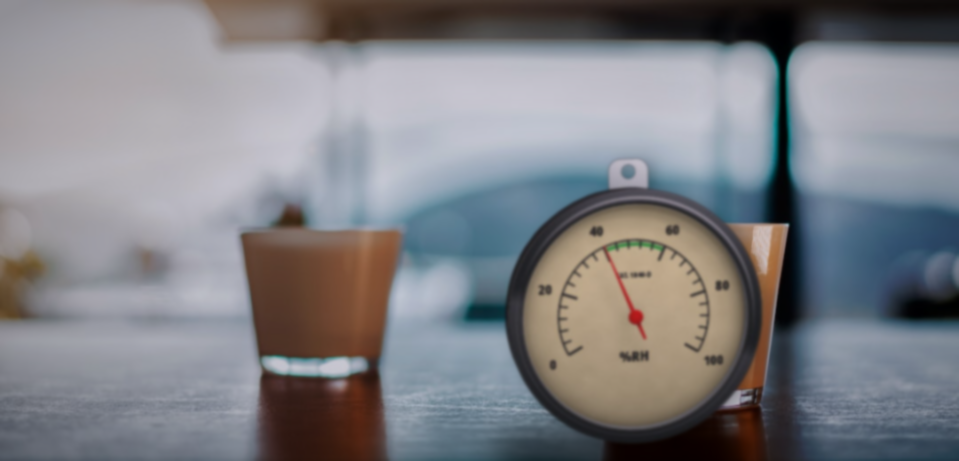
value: {"value": 40, "unit": "%"}
